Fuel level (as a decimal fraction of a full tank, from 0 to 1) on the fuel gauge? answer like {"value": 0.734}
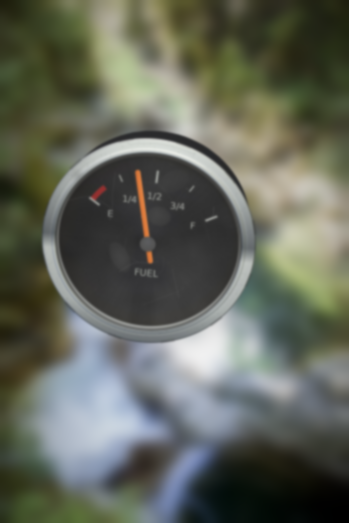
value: {"value": 0.375}
